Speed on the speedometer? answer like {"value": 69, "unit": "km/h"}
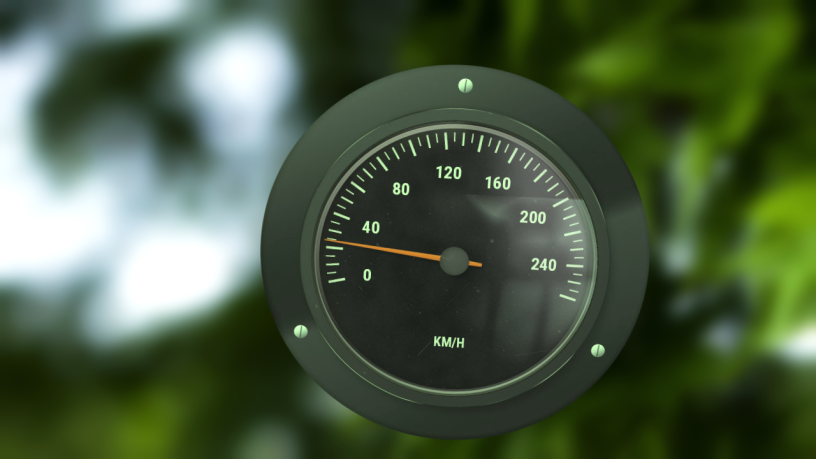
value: {"value": 25, "unit": "km/h"}
